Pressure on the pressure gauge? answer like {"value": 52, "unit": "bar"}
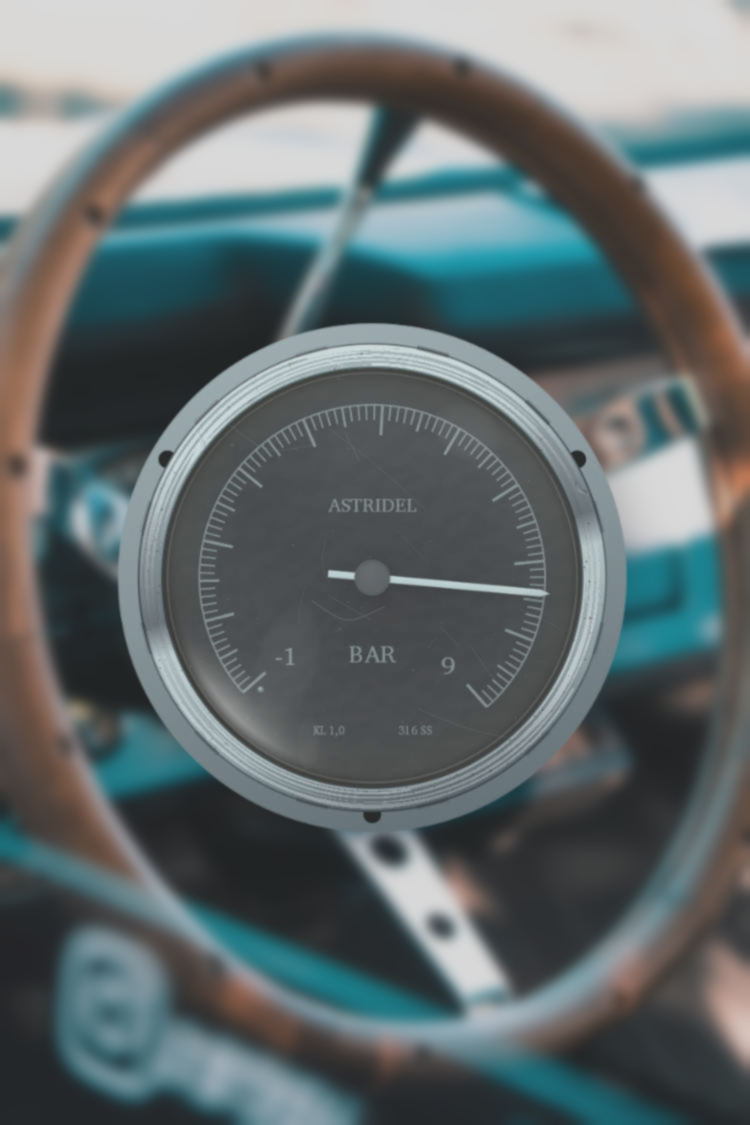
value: {"value": 7.4, "unit": "bar"}
